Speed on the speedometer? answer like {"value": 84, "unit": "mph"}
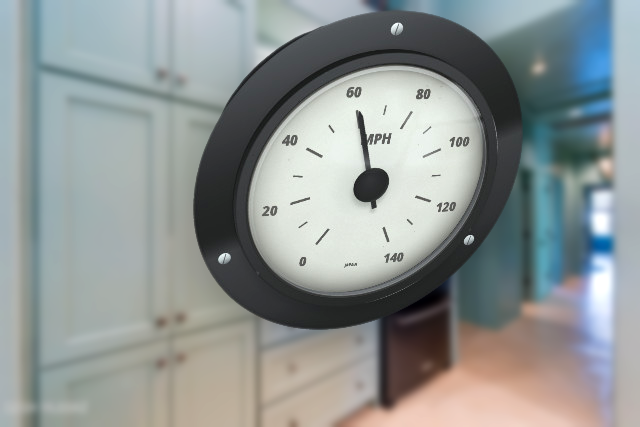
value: {"value": 60, "unit": "mph"}
